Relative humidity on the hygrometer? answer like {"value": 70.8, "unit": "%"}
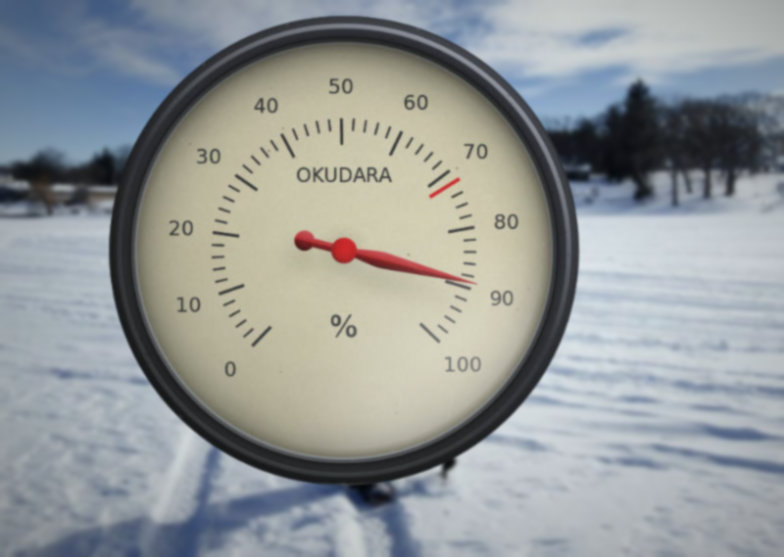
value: {"value": 89, "unit": "%"}
